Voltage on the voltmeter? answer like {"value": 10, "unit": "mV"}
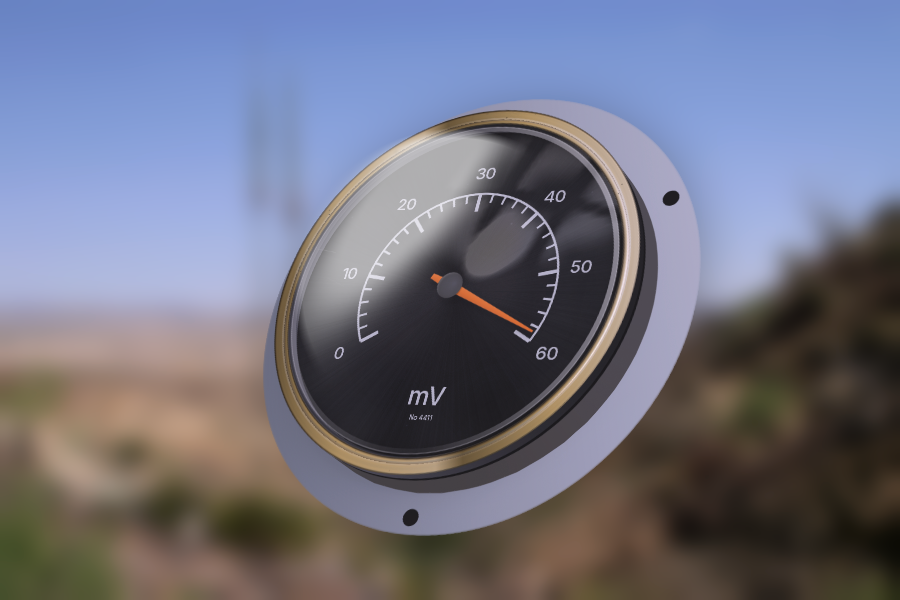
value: {"value": 59, "unit": "mV"}
